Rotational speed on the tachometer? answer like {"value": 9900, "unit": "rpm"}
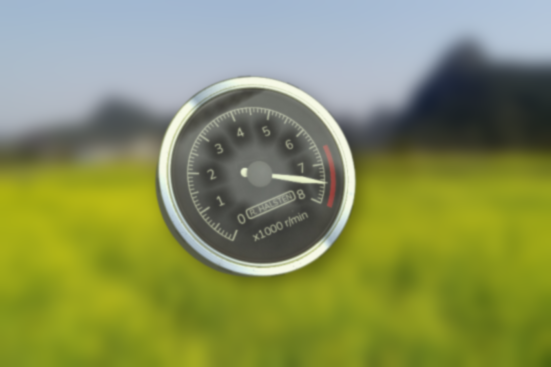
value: {"value": 7500, "unit": "rpm"}
